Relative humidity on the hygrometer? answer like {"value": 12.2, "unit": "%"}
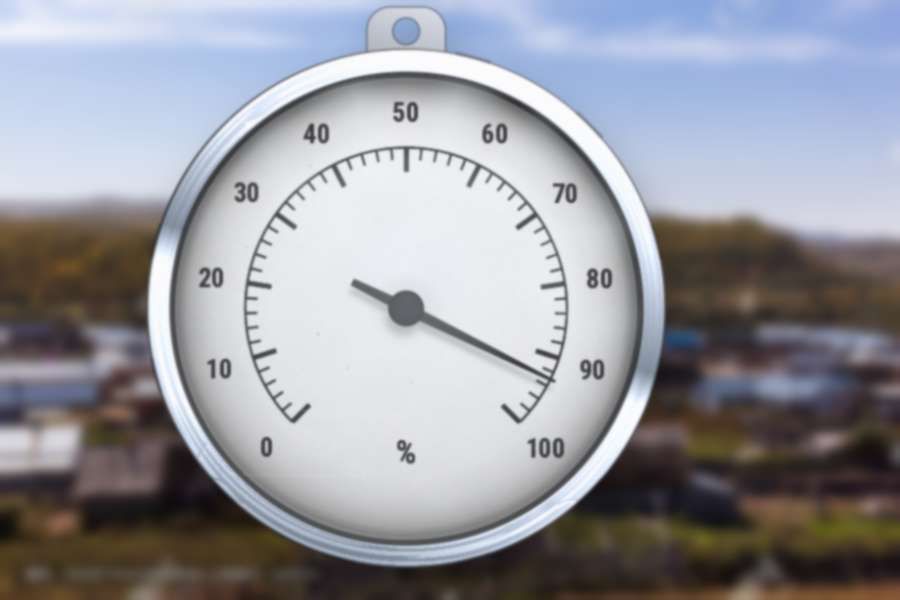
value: {"value": 93, "unit": "%"}
